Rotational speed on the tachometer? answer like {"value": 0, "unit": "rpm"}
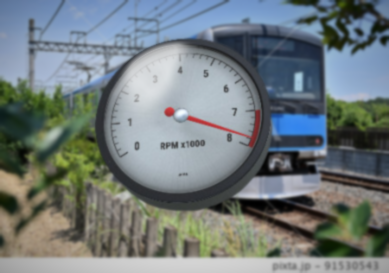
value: {"value": 7800, "unit": "rpm"}
